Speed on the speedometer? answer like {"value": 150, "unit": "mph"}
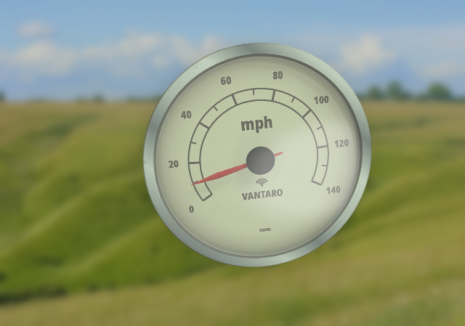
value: {"value": 10, "unit": "mph"}
